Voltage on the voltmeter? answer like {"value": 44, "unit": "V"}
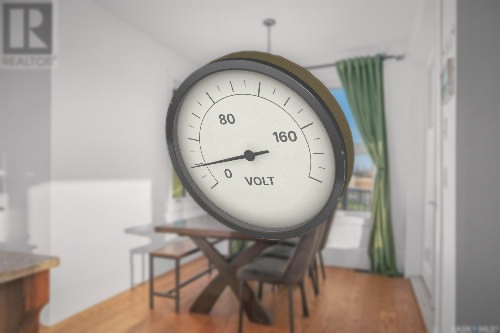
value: {"value": 20, "unit": "V"}
